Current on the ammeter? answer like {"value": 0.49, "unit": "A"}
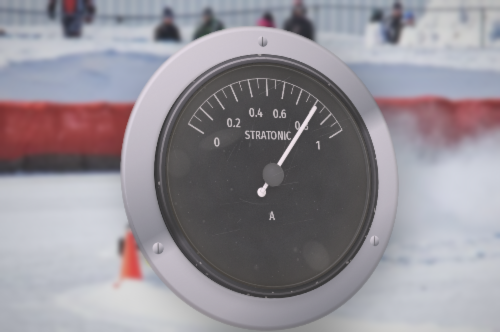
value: {"value": 0.8, "unit": "A"}
